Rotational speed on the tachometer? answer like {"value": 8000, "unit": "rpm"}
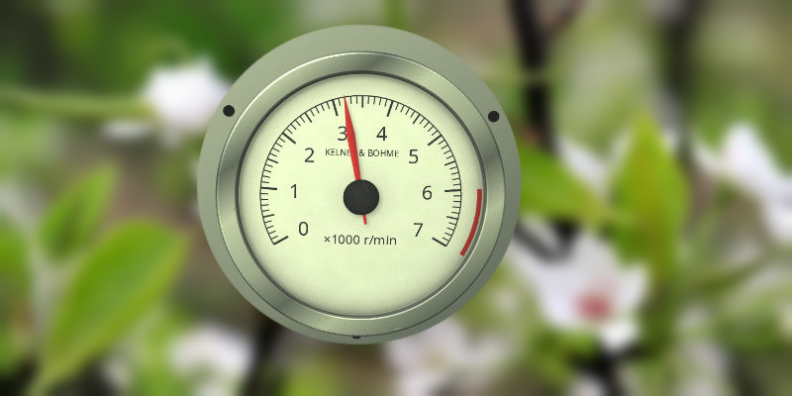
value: {"value": 3200, "unit": "rpm"}
